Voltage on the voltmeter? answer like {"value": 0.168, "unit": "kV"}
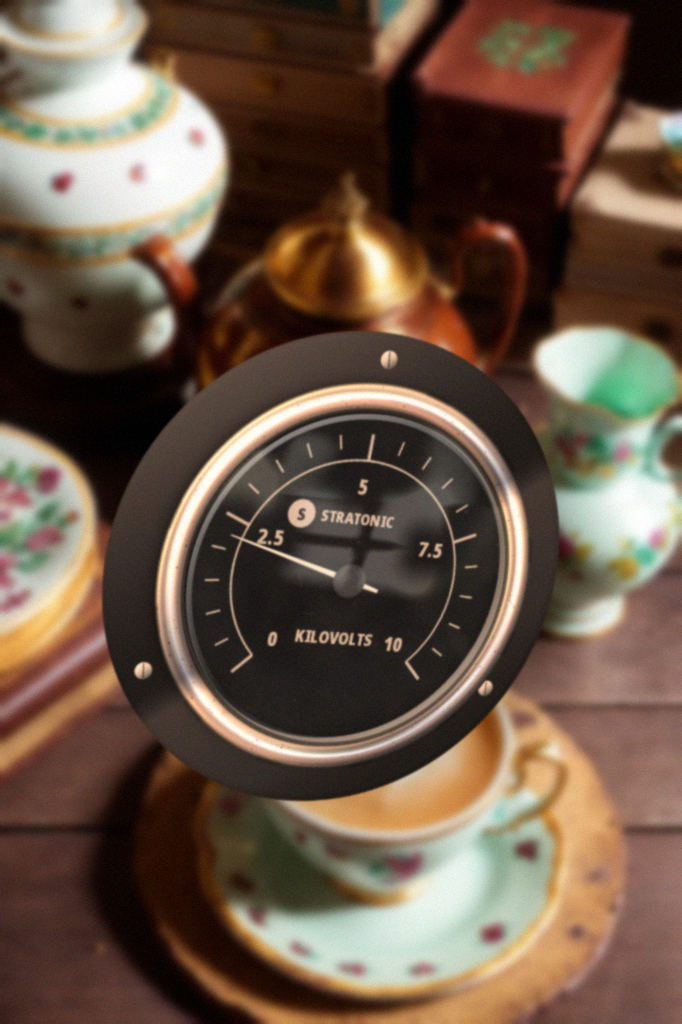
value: {"value": 2.25, "unit": "kV"}
